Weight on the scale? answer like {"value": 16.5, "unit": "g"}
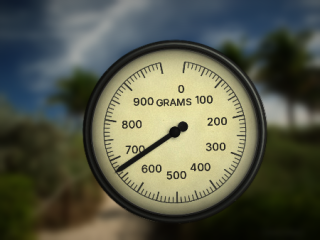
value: {"value": 670, "unit": "g"}
